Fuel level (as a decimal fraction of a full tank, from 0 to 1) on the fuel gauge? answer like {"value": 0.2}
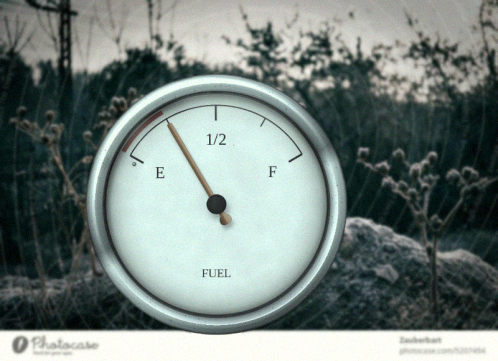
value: {"value": 0.25}
